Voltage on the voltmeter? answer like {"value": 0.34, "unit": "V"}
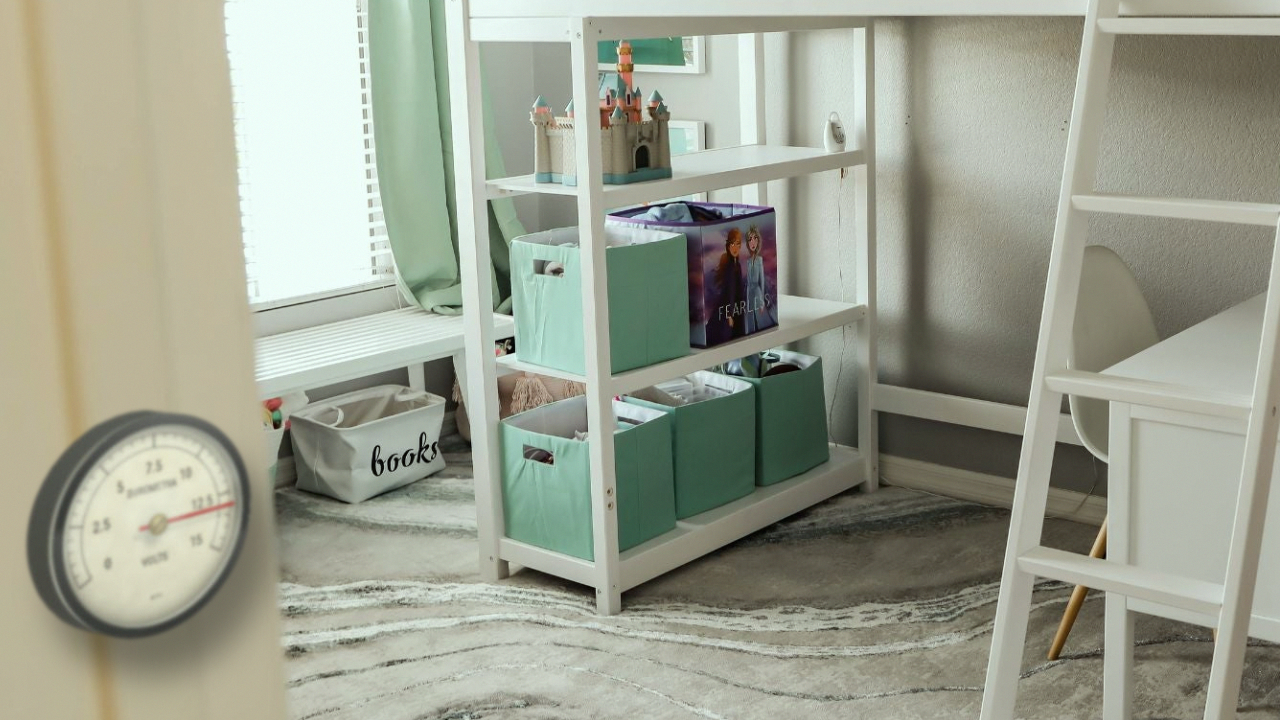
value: {"value": 13, "unit": "V"}
